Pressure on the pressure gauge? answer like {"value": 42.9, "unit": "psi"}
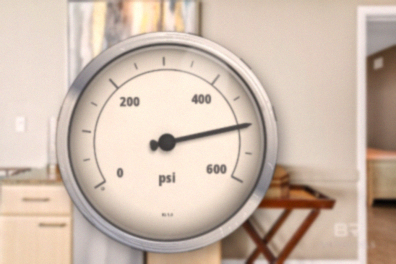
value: {"value": 500, "unit": "psi"}
